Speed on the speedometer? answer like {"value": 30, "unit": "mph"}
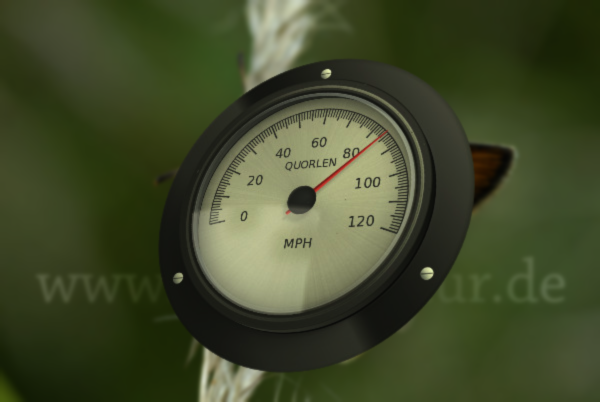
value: {"value": 85, "unit": "mph"}
